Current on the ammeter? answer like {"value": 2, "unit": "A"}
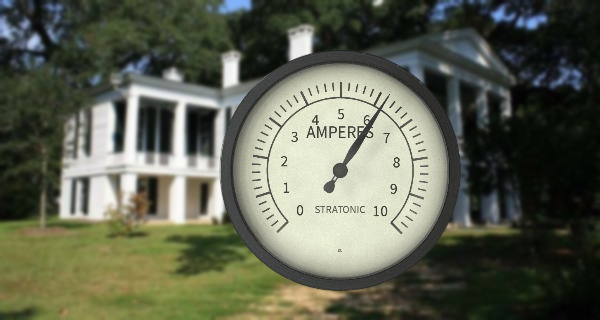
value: {"value": 6.2, "unit": "A"}
